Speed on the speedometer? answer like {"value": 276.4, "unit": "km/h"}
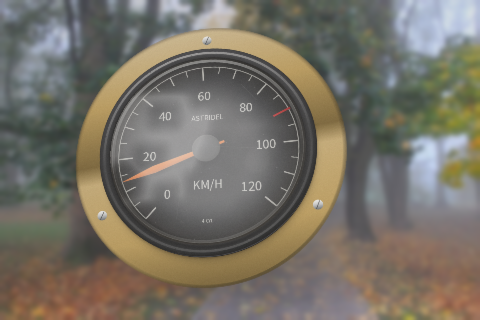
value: {"value": 12.5, "unit": "km/h"}
